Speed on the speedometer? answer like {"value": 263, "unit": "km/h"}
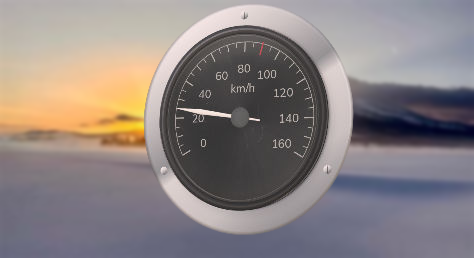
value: {"value": 25, "unit": "km/h"}
